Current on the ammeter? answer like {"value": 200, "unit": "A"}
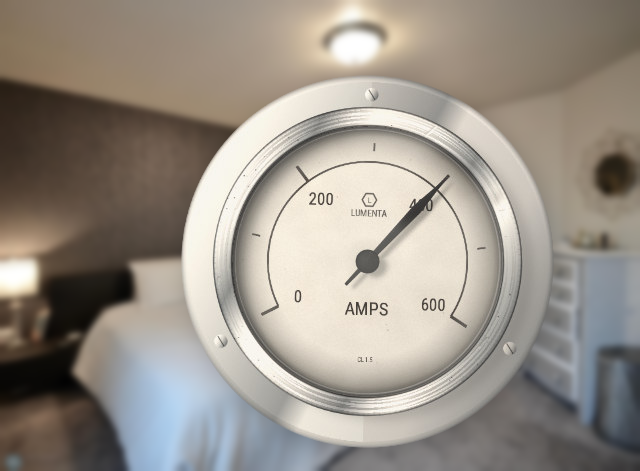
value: {"value": 400, "unit": "A"}
